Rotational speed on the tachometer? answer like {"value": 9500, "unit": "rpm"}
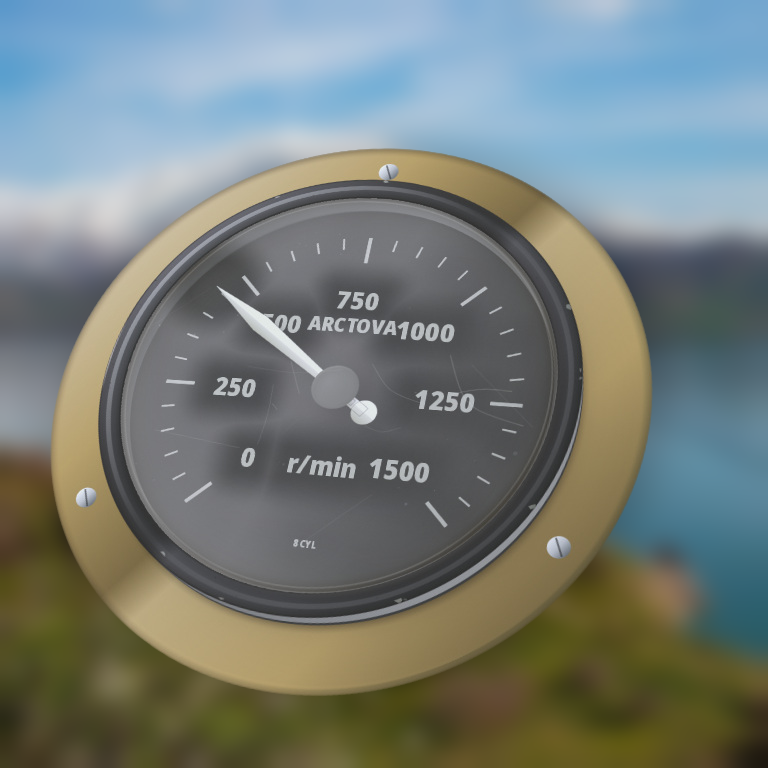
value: {"value": 450, "unit": "rpm"}
